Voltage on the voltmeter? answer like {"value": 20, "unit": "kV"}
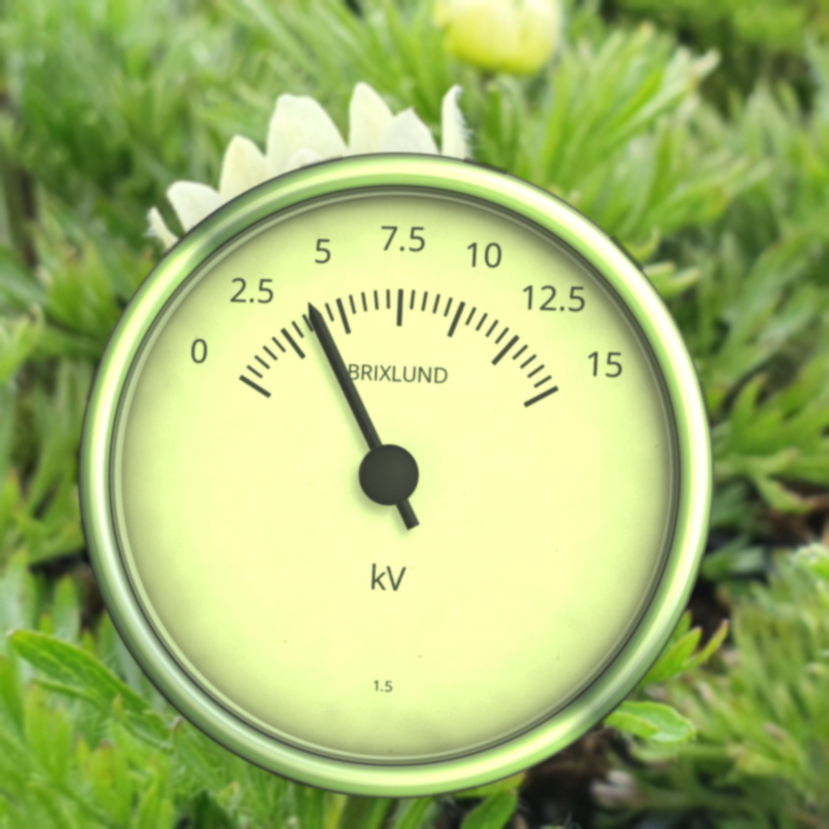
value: {"value": 4, "unit": "kV"}
